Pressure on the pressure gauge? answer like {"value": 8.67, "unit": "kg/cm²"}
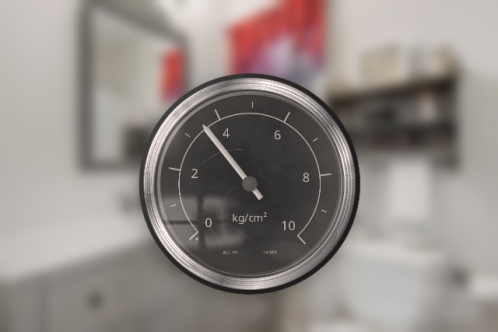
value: {"value": 3.5, "unit": "kg/cm²"}
